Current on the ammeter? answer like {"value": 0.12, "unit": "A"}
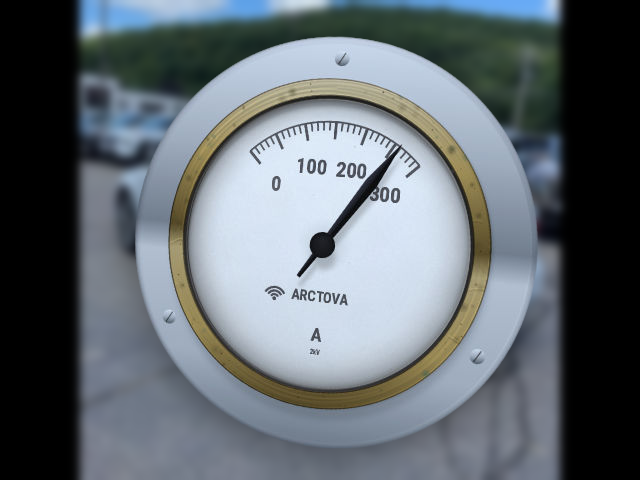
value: {"value": 260, "unit": "A"}
